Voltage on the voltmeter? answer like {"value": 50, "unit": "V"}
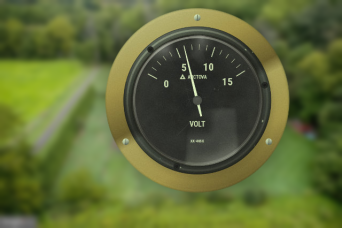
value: {"value": 6, "unit": "V"}
